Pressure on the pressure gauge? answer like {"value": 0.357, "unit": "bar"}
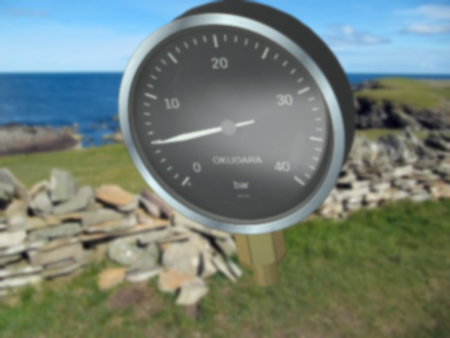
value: {"value": 5, "unit": "bar"}
